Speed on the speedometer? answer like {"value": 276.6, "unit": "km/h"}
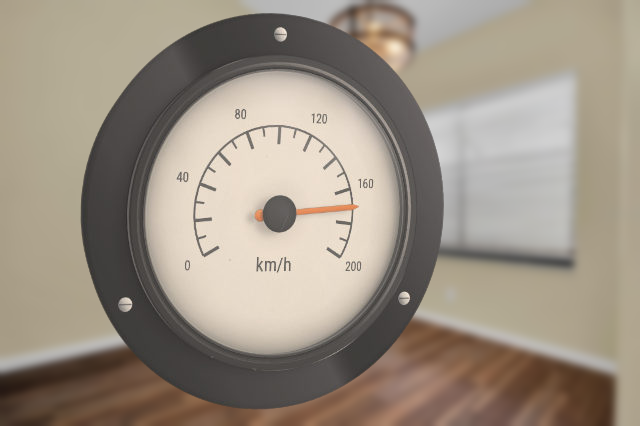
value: {"value": 170, "unit": "km/h"}
